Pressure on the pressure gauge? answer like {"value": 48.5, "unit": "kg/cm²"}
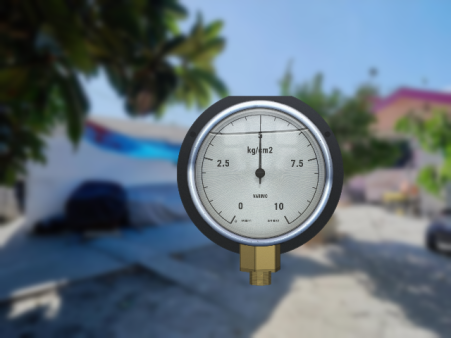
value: {"value": 5, "unit": "kg/cm²"}
